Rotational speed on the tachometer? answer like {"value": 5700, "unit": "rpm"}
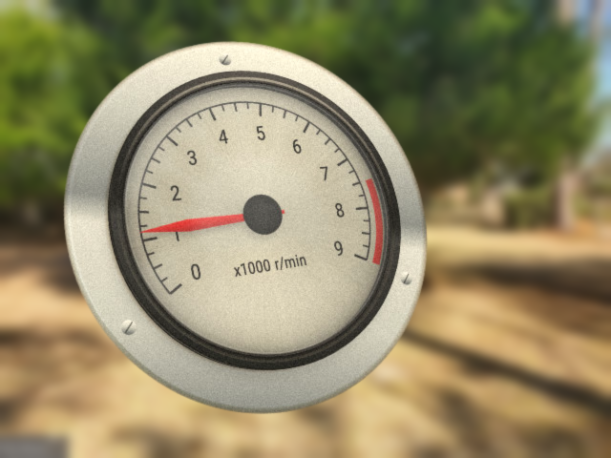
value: {"value": 1125, "unit": "rpm"}
